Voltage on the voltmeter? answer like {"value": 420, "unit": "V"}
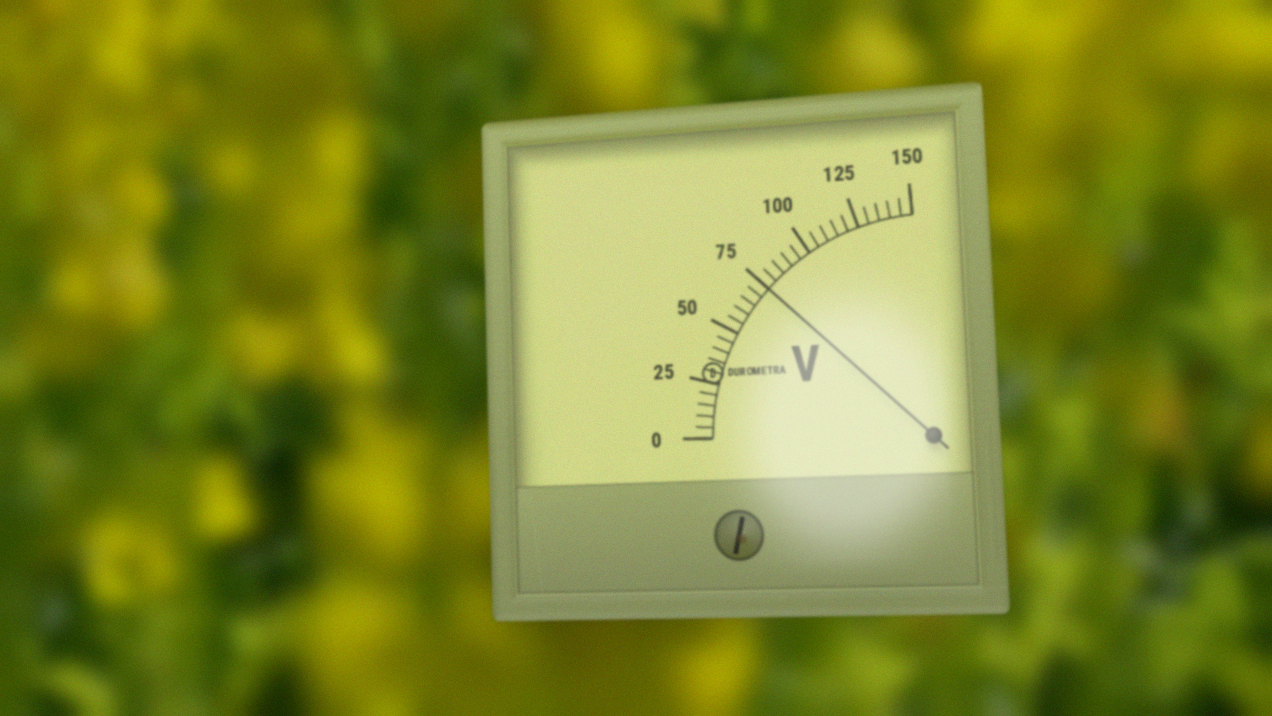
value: {"value": 75, "unit": "V"}
